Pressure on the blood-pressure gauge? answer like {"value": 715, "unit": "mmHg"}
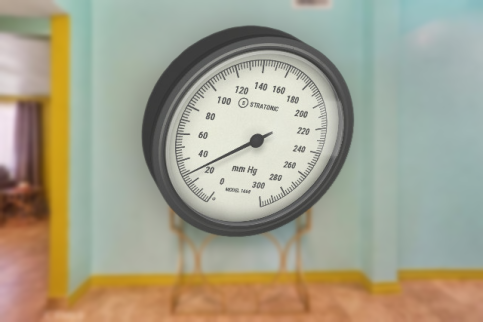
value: {"value": 30, "unit": "mmHg"}
